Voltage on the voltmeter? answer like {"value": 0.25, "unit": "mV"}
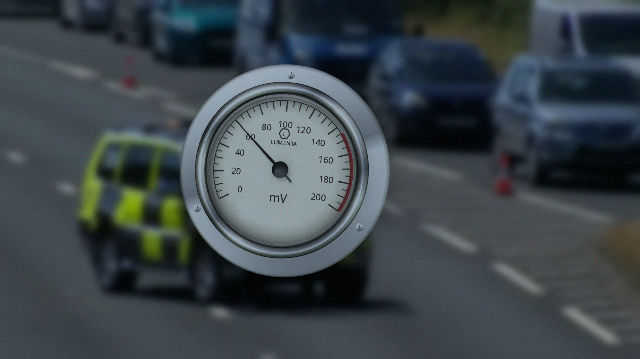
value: {"value": 60, "unit": "mV"}
